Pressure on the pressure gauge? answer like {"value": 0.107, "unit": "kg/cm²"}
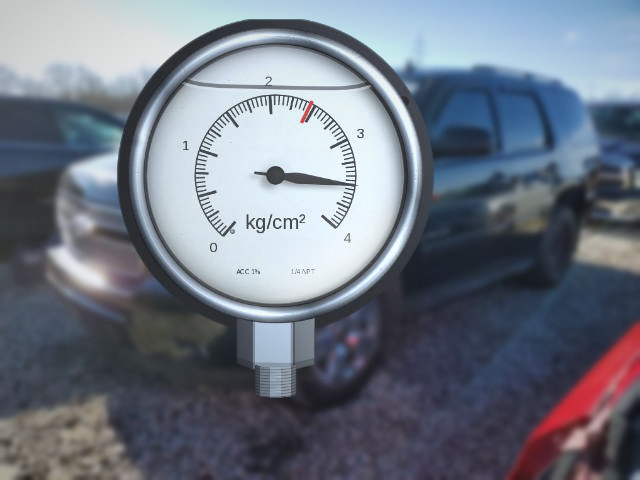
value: {"value": 3.5, "unit": "kg/cm²"}
